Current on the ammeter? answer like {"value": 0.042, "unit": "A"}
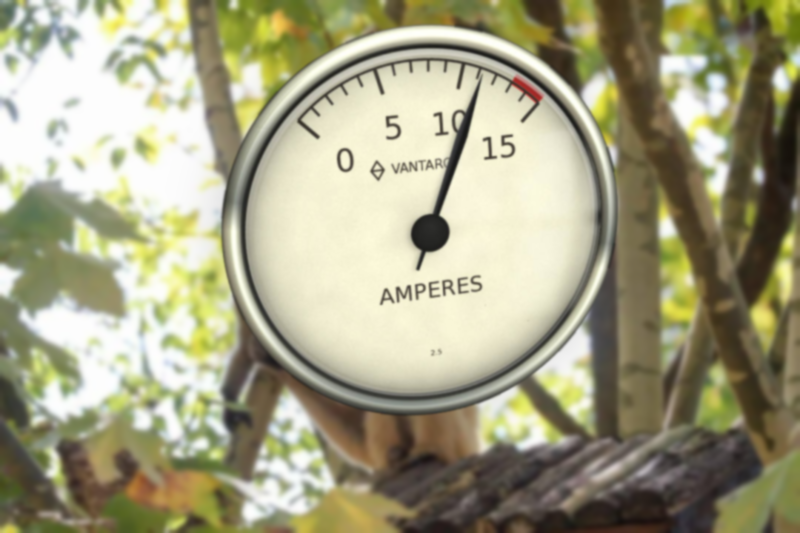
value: {"value": 11, "unit": "A"}
